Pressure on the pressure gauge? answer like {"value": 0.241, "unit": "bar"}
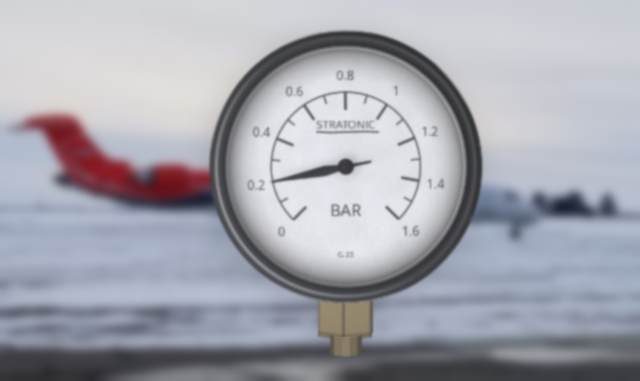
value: {"value": 0.2, "unit": "bar"}
